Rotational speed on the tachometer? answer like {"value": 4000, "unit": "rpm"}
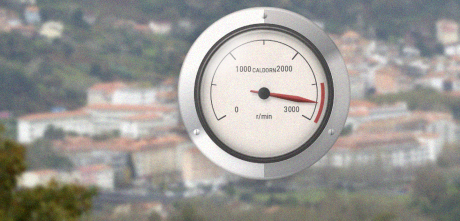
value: {"value": 2750, "unit": "rpm"}
